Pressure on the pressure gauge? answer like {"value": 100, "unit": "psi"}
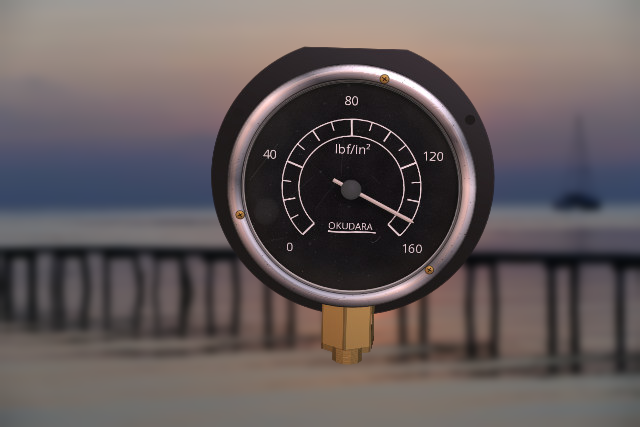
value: {"value": 150, "unit": "psi"}
